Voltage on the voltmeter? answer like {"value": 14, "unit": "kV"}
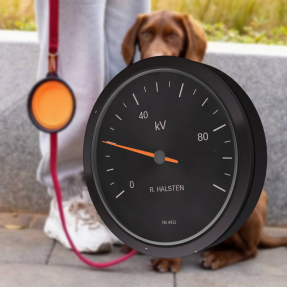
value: {"value": 20, "unit": "kV"}
